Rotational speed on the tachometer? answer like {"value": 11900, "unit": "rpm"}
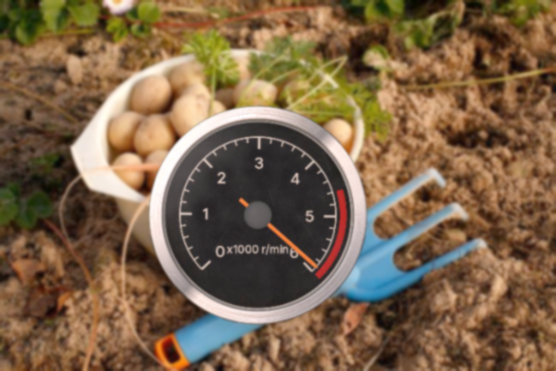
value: {"value": 5900, "unit": "rpm"}
